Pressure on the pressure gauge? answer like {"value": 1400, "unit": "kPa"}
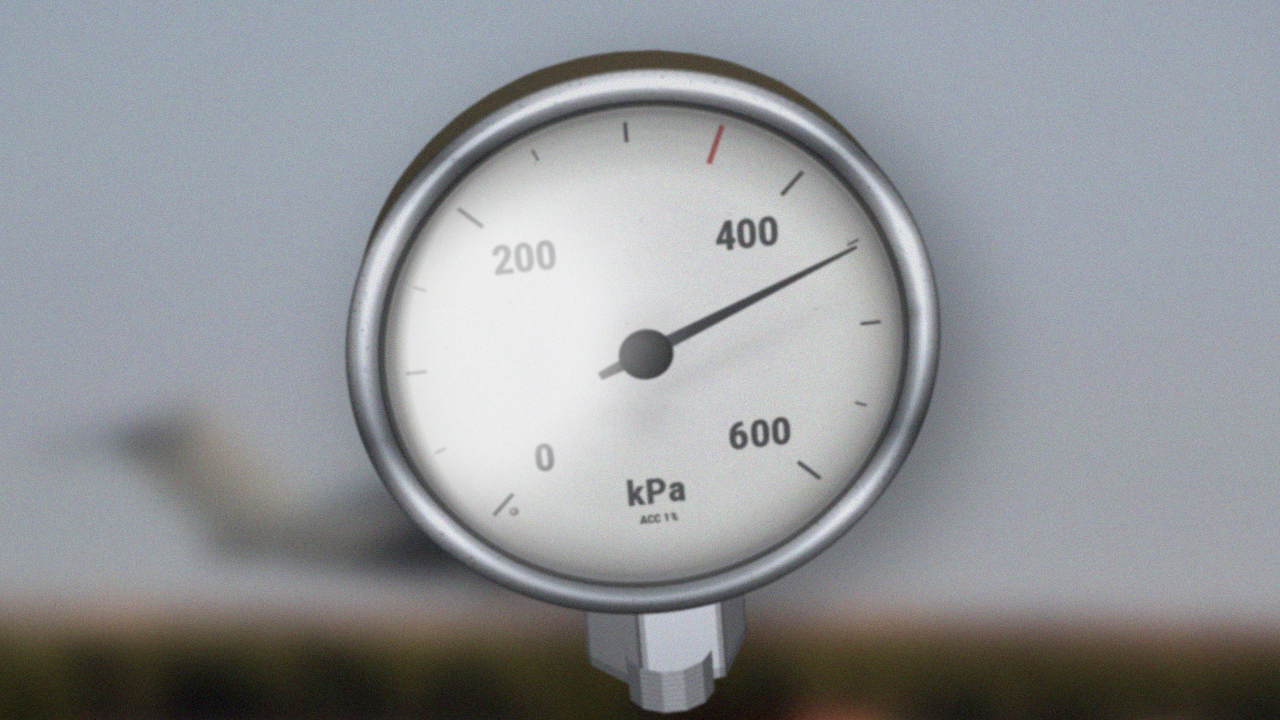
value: {"value": 450, "unit": "kPa"}
